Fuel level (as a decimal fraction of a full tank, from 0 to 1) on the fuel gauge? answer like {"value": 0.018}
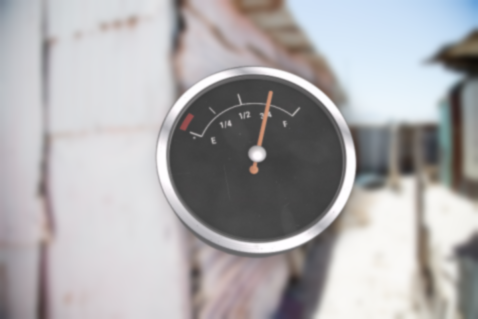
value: {"value": 0.75}
